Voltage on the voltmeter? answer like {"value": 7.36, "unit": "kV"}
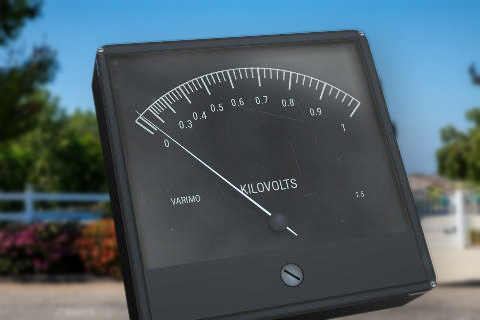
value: {"value": 0.1, "unit": "kV"}
